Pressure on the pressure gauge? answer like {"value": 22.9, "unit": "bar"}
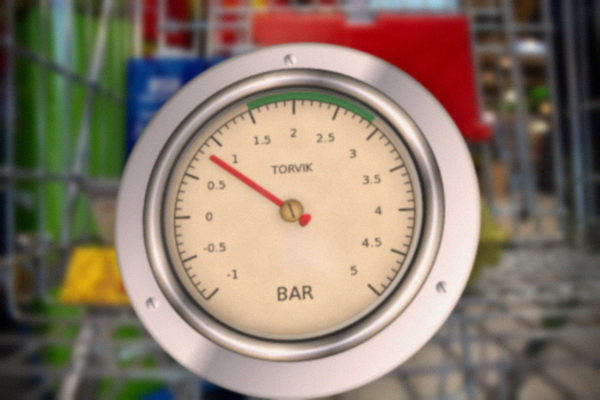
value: {"value": 0.8, "unit": "bar"}
